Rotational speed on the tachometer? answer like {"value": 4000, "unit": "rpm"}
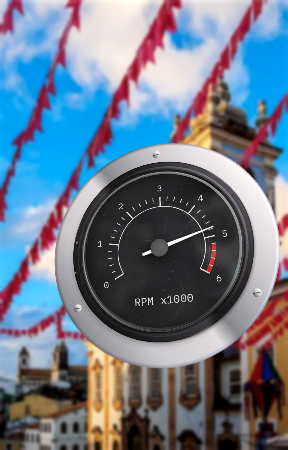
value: {"value": 4800, "unit": "rpm"}
